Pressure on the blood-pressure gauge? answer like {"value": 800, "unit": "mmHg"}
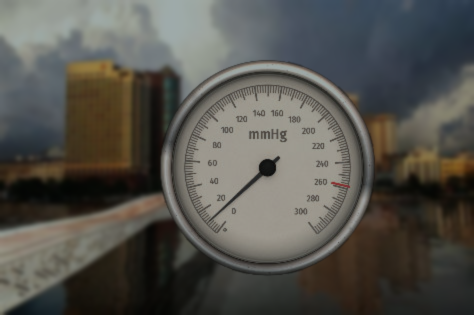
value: {"value": 10, "unit": "mmHg"}
